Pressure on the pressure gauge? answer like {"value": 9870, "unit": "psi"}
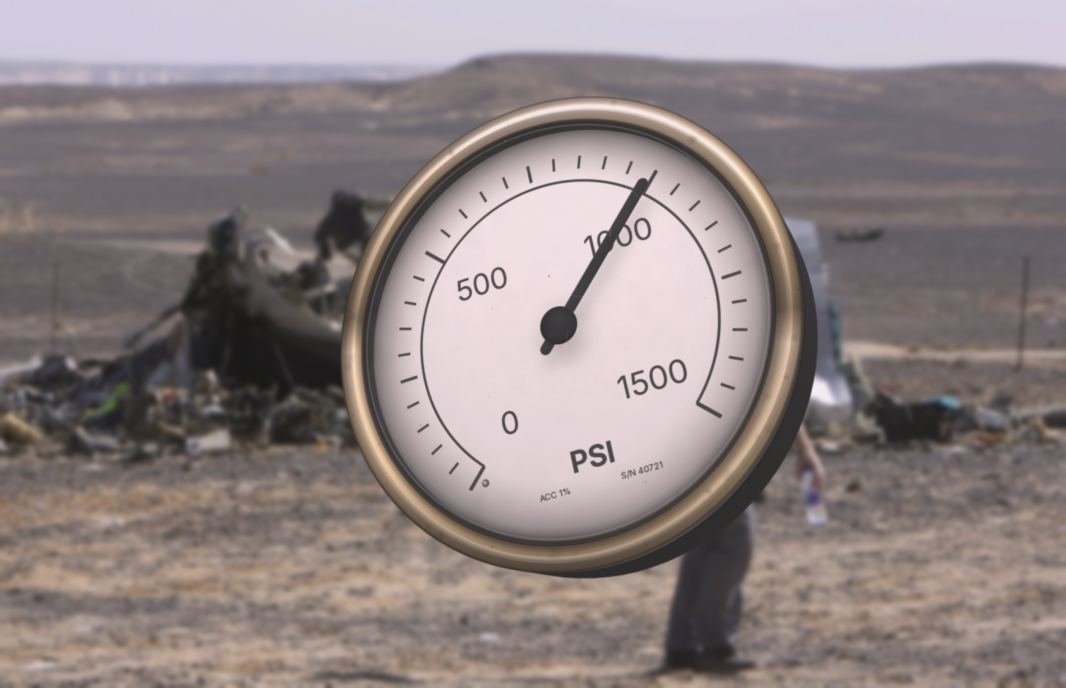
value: {"value": 1000, "unit": "psi"}
